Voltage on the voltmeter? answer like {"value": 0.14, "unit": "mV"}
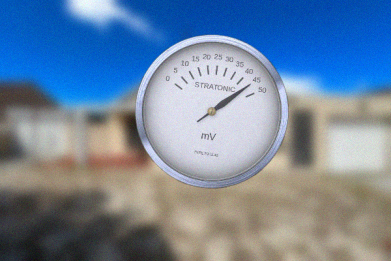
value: {"value": 45, "unit": "mV"}
